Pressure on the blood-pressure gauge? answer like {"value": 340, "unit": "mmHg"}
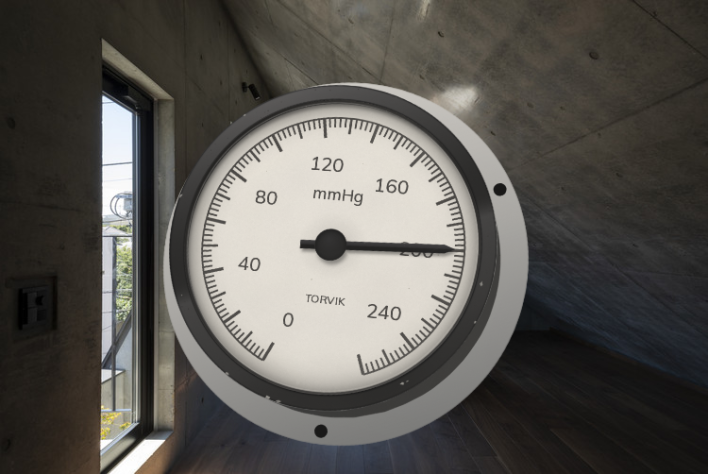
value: {"value": 200, "unit": "mmHg"}
